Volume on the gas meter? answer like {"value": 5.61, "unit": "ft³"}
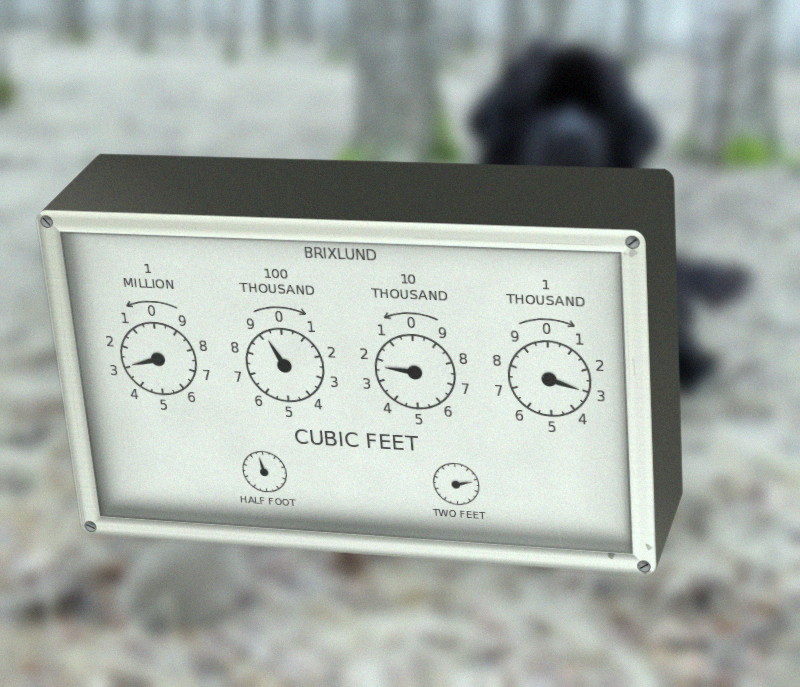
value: {"value": 292300, "unit": "ft³"}
